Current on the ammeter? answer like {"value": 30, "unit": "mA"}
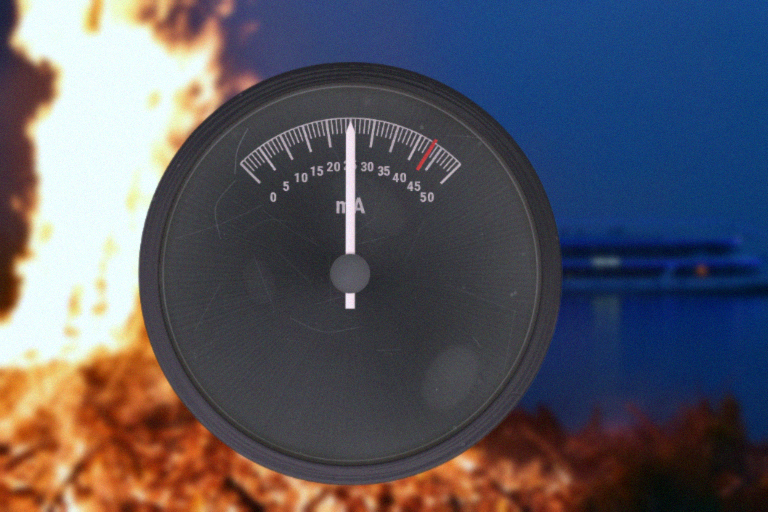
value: {"value": 25, "unit": "mA"}
